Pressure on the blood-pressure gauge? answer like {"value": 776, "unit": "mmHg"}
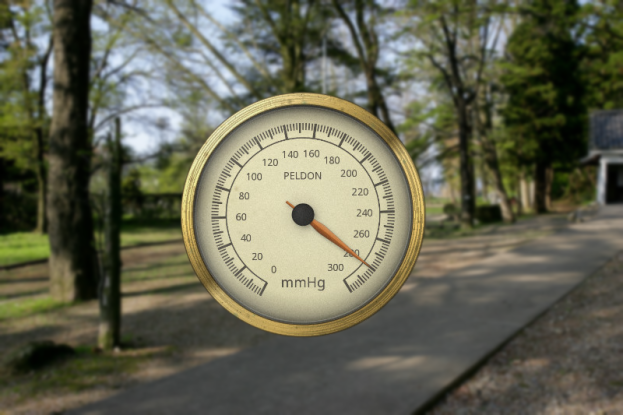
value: {"value": 280, "unit": "mmHg"}
